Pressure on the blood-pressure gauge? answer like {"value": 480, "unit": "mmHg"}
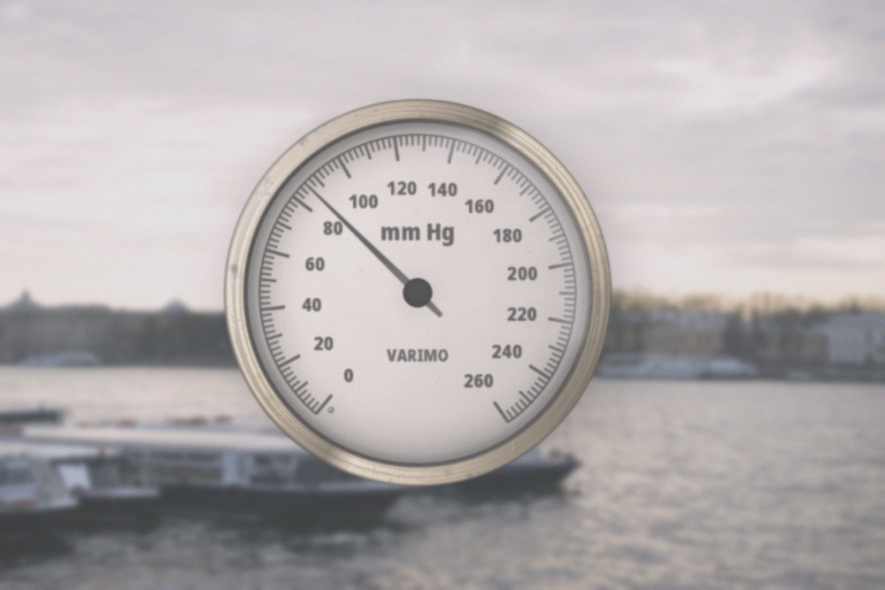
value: {"value": 86, "unit": "mmHg"}
